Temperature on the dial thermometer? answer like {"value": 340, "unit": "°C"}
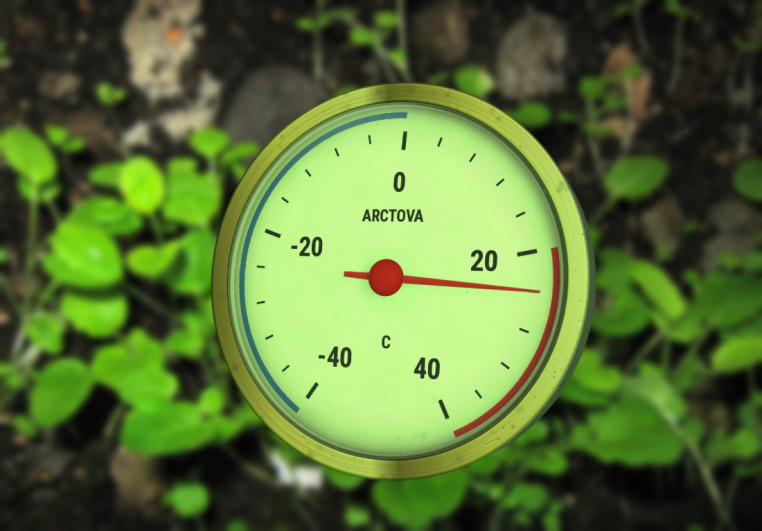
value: {"value": 24, "unit": "°C"}
